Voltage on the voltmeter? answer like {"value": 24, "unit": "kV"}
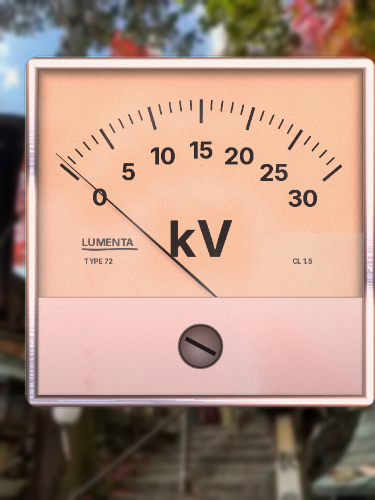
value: {"value": 0.5, "unit": "kV"}
